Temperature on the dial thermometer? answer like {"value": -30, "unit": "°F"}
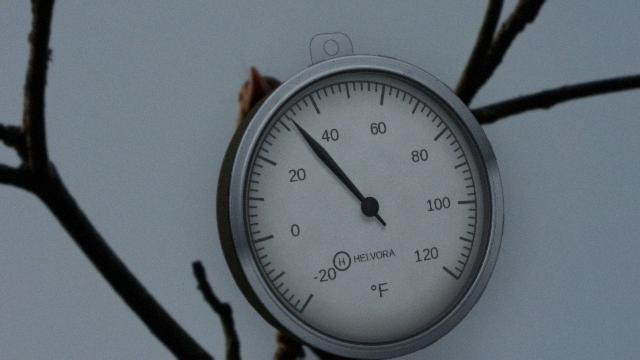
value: {"value": 32, "unit": "°F"}
